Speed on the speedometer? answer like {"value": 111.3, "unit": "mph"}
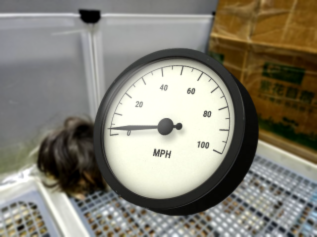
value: {"value": 2.5, "unit": "mph"}
